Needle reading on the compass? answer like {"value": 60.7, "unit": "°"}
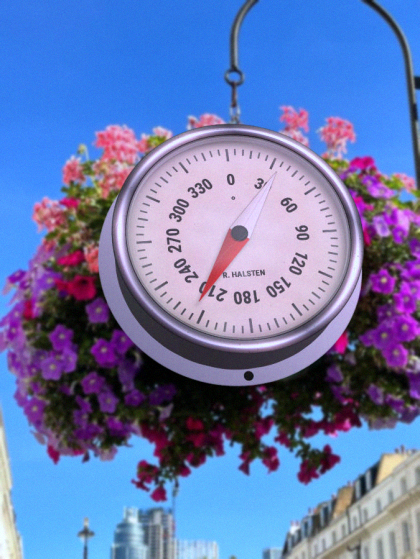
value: {"value": 215, "unit": "°"}
